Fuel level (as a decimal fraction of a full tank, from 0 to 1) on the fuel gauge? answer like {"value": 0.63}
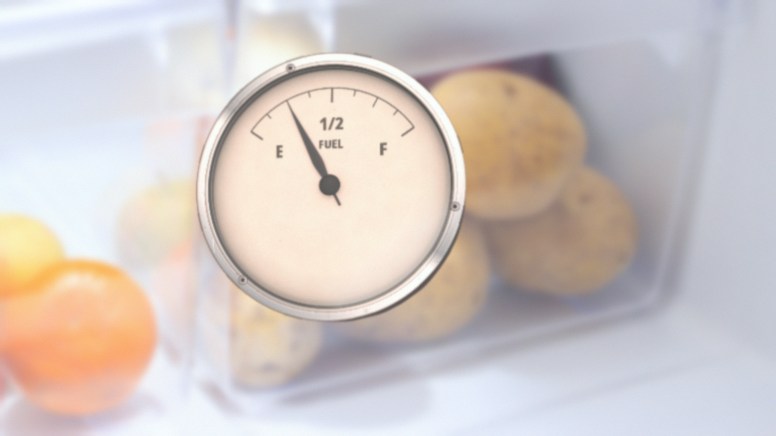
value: {"value": 0.25}
